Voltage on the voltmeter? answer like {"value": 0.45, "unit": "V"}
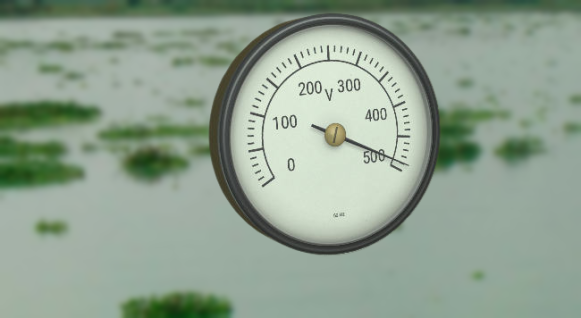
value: {"value": 490, "unit": "V"}
